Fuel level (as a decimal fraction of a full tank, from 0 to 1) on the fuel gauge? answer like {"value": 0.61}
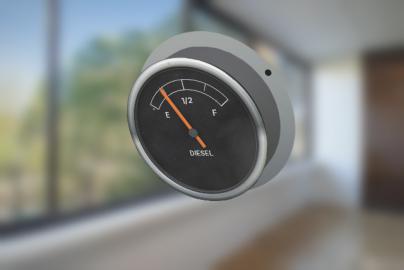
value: {"value": 0.25}
